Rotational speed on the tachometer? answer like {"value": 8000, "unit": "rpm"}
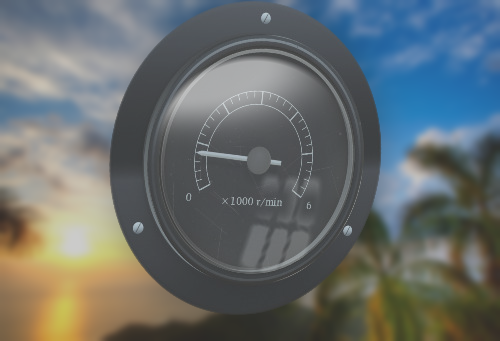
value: {"value": 800, "unit": "rpm"}
